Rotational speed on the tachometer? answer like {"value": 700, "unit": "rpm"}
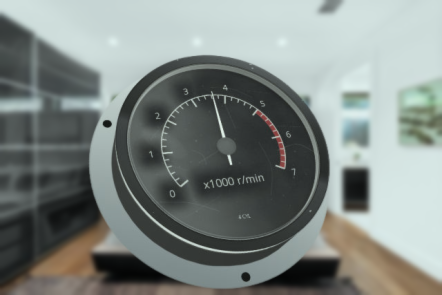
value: {"value": 3600, "unit": "rpm"}
